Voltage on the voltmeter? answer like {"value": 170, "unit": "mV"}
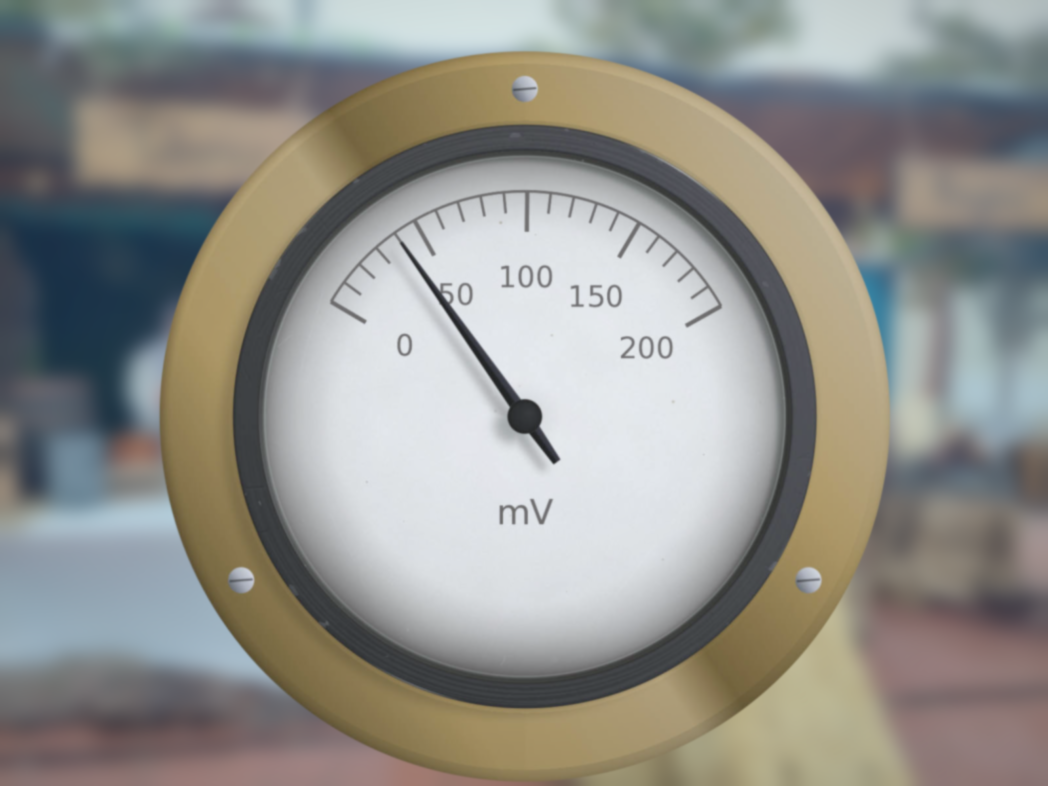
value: {"value": 40, "unit": "mV"}
